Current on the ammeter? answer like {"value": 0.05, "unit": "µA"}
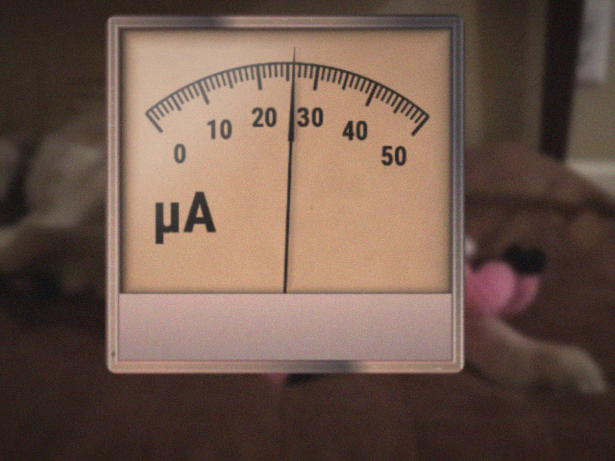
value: {"value": 26, "unit": "µA"}
